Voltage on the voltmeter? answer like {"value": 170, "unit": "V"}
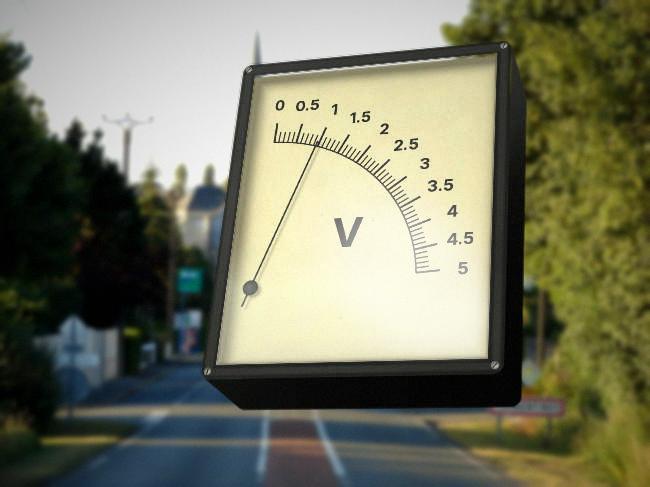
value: {"value": 1, "unit": "V"}
